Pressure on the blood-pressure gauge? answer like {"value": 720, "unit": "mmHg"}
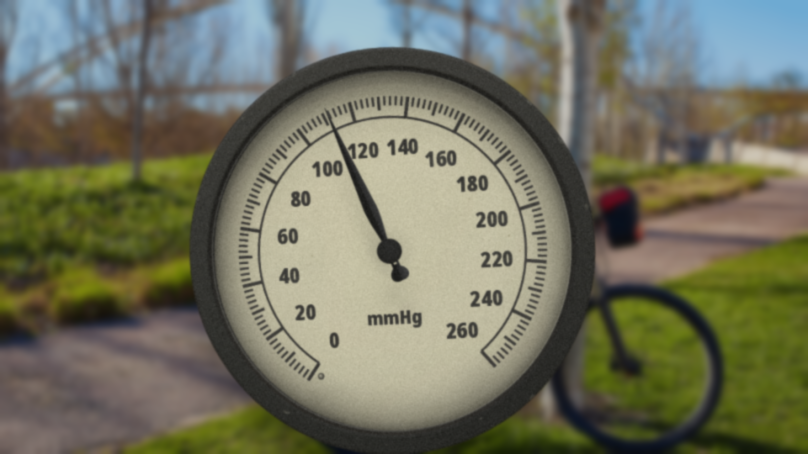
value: {"value": 112, "unit": "mmHg"}
